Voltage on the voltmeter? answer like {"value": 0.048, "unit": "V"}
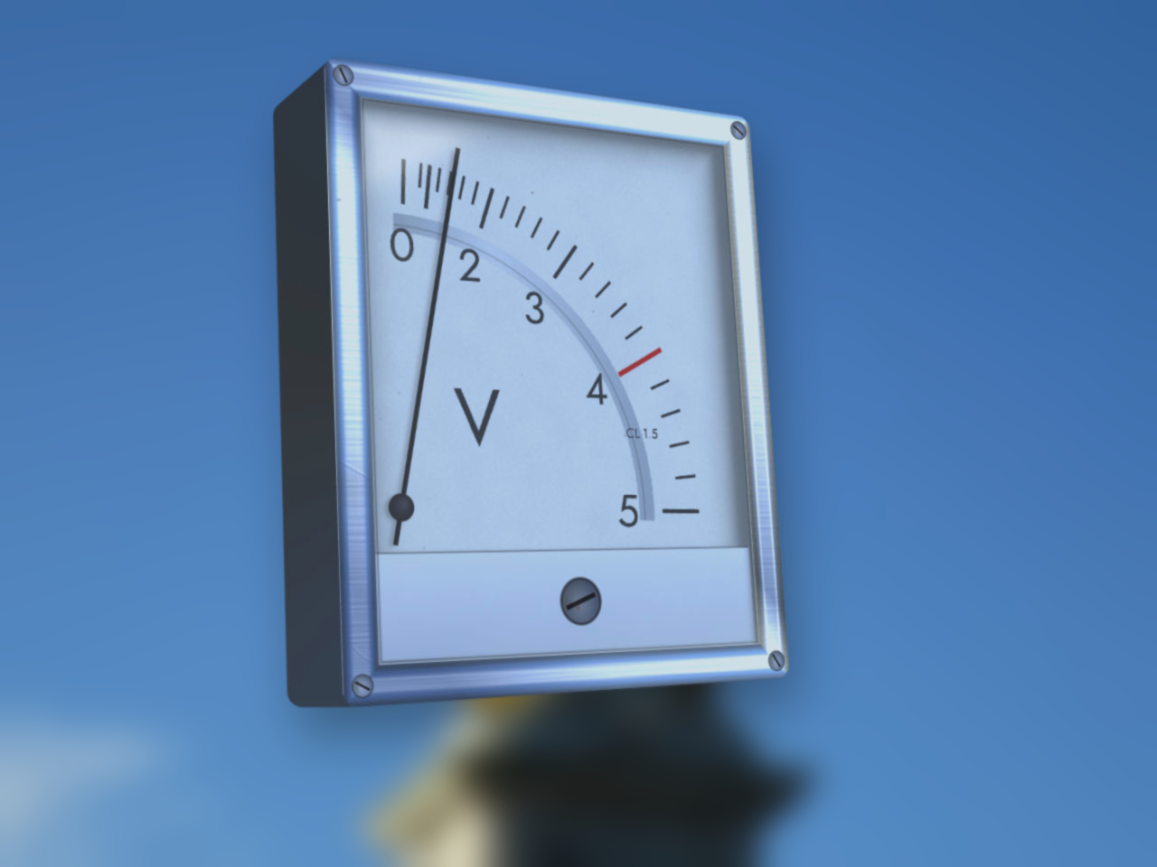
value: {"value": 1.4, "unit": "V"}
